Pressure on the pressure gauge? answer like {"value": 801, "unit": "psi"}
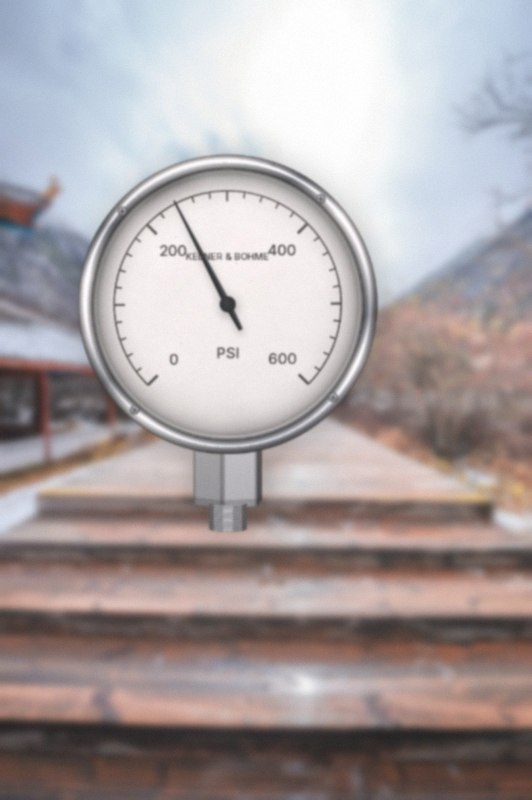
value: {"value": 240, "unit": "psi"}
